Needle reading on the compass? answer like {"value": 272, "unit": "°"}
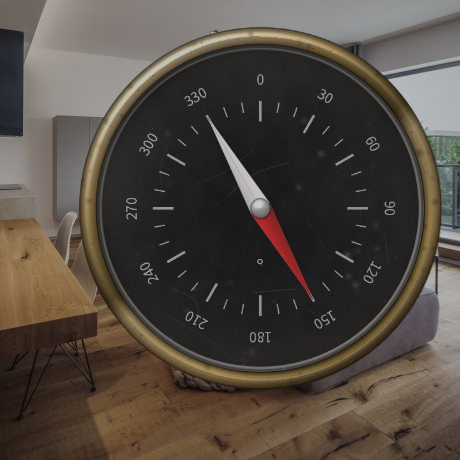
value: {"value": 150, "unit": "°"}
